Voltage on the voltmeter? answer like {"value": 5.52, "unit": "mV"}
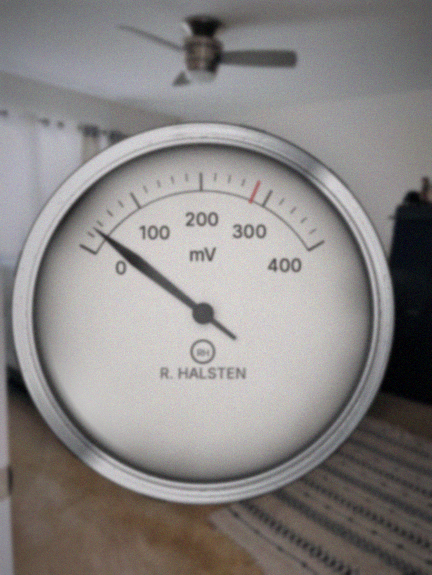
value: {"value": 30, "unit": "mV"}
